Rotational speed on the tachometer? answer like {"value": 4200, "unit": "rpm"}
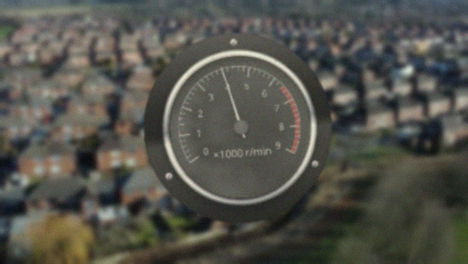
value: {"value": 4000, "unit": "rpm"}
